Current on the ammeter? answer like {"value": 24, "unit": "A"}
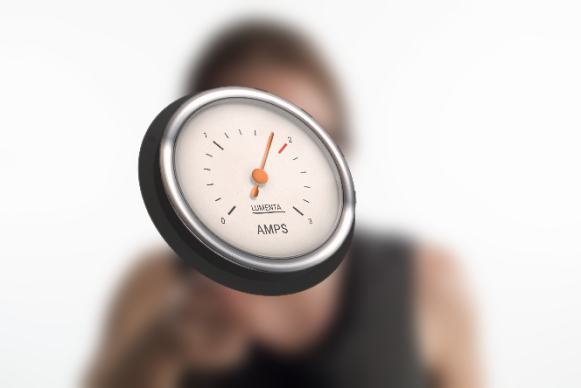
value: {"value": 1.8, "unit": "A"}
